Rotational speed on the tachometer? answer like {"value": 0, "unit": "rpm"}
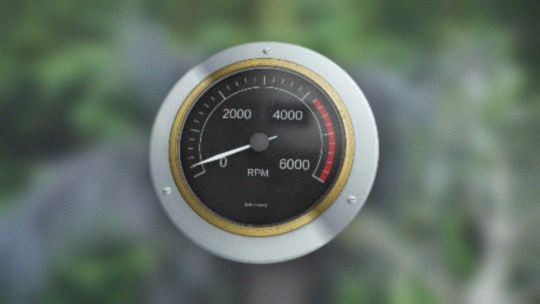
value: {"value": 200, "unit": "rpm"}
